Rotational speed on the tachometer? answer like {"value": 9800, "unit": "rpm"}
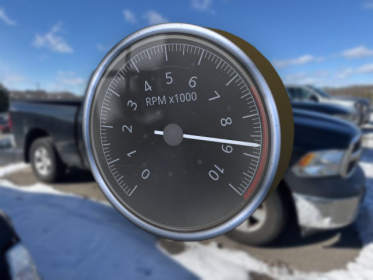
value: {"value": 8700, "unit": "rpm"}
